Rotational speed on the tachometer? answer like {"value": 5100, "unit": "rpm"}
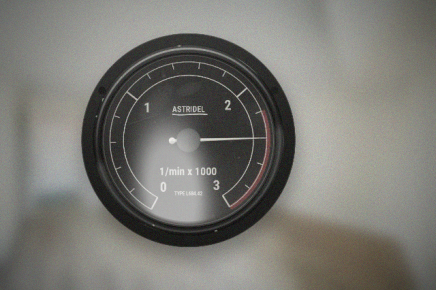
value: {"value": 2400, "unit": "rpm"}
